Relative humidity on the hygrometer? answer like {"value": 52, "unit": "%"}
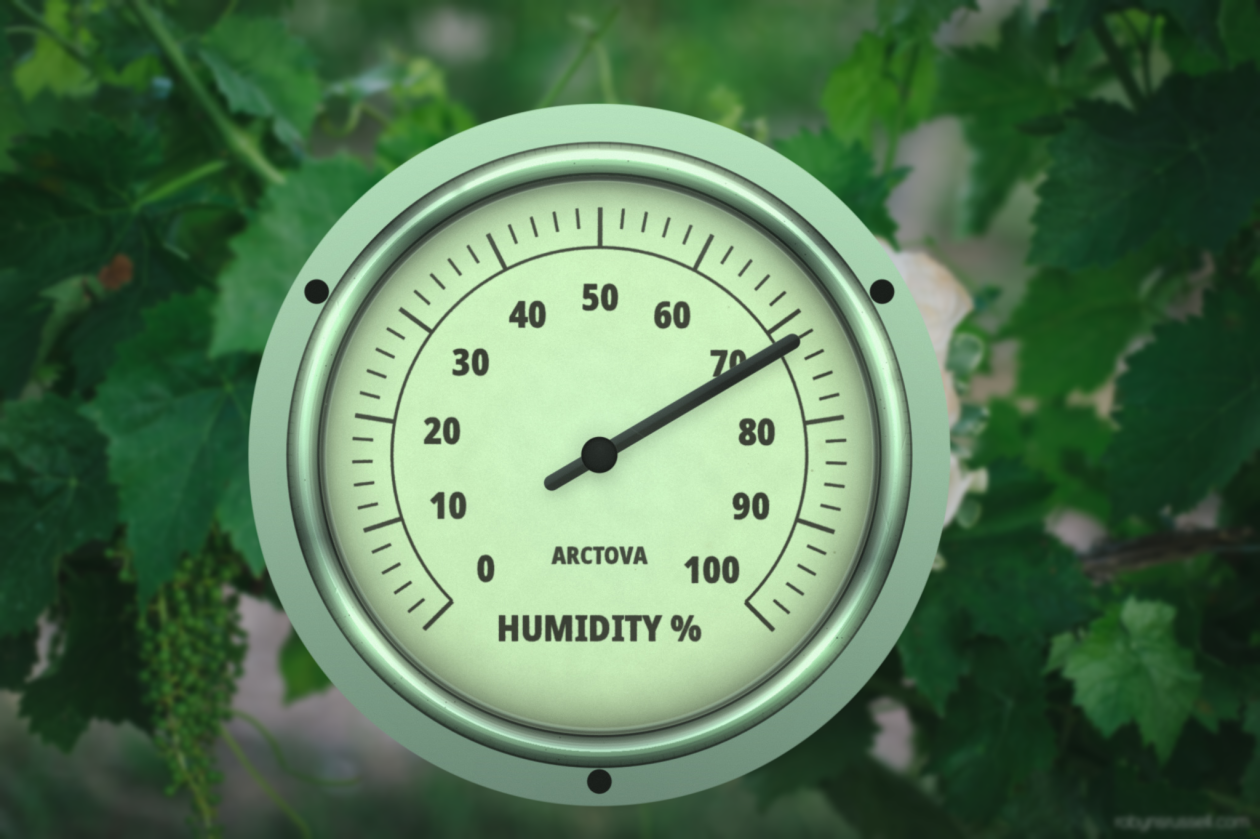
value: {"value": 72, "unit": "%"}
